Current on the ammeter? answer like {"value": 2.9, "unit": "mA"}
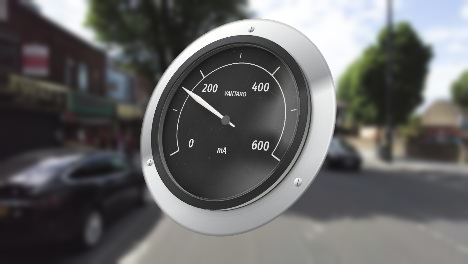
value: {"value": 150, "unit": "mA"}
